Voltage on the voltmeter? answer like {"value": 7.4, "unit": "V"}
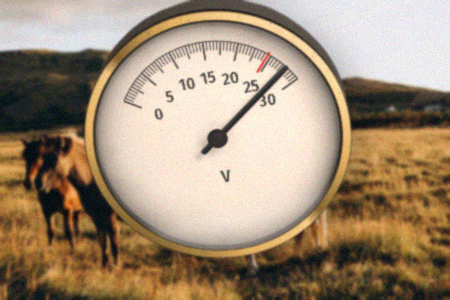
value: {"value": 27.5, "unit": "V"}
